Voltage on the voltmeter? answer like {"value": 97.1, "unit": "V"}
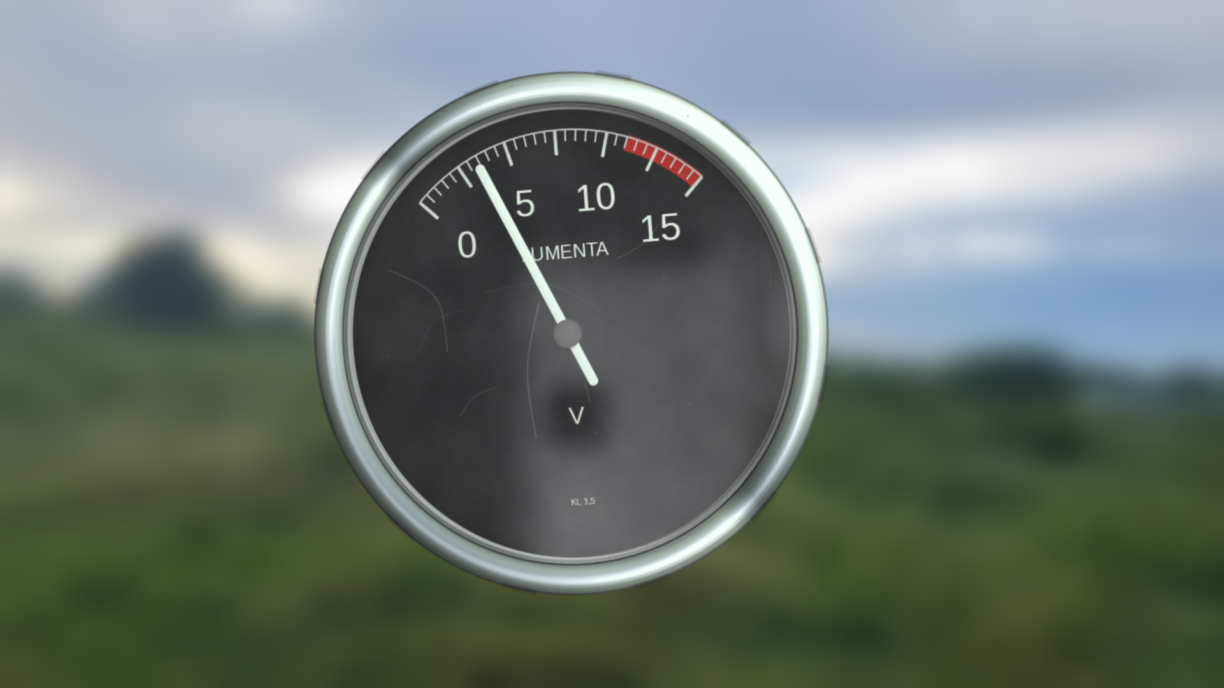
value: {"value": 3.5, "unit": "V"}
